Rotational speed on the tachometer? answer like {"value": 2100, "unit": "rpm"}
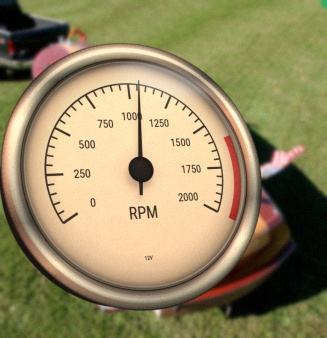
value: {"value": 1050, "unit": "rpm"}
